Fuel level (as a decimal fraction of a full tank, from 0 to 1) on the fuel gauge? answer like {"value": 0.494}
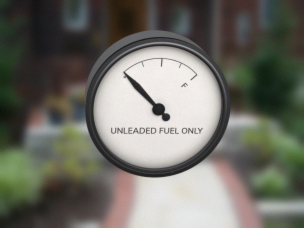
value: {"value": 0}
